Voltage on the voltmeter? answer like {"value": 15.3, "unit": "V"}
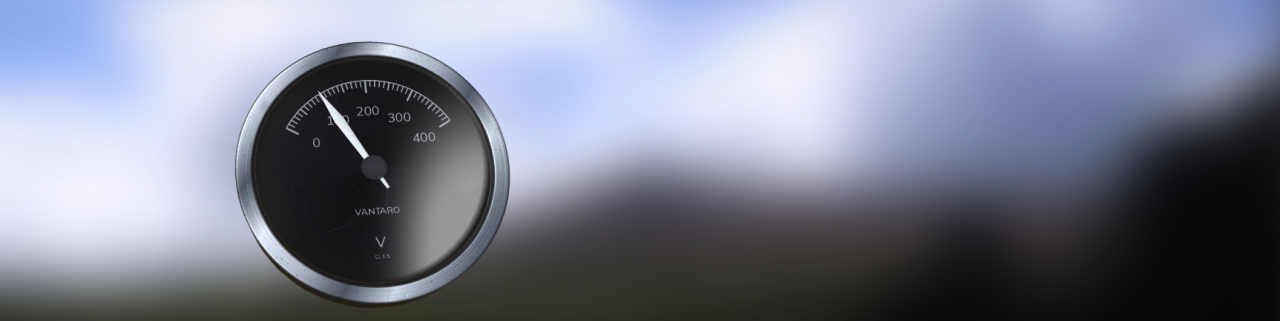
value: {"value": 100, "unit": "V"}
